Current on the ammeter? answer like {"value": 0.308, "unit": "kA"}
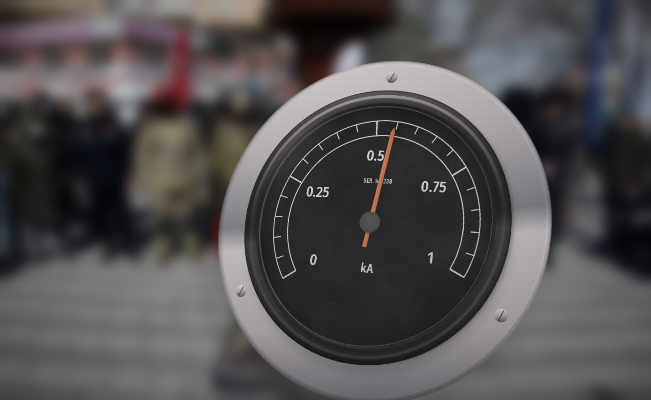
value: {"value": 0.55, "unit": "kA"}
